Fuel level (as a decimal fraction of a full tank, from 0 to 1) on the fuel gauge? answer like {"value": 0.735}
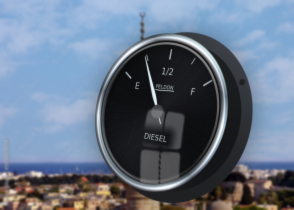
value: {"value": 0.25}
